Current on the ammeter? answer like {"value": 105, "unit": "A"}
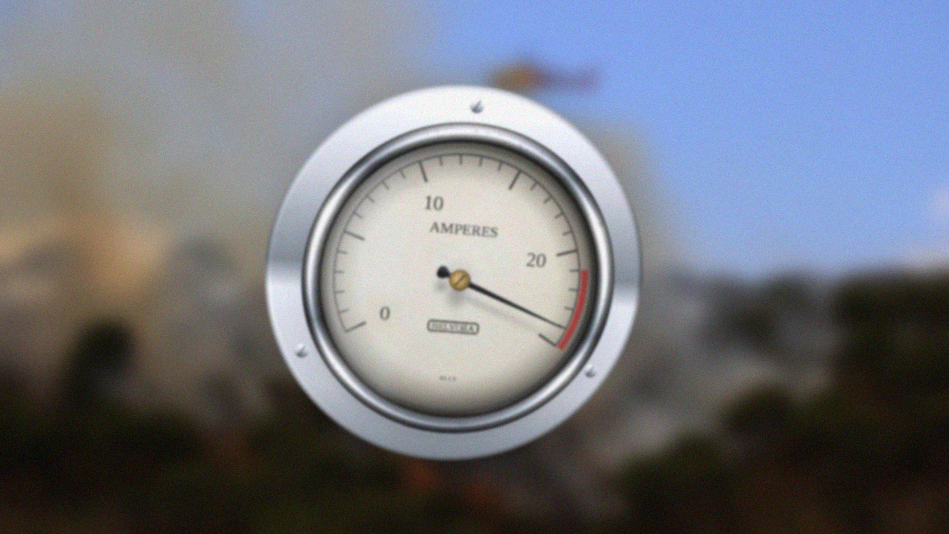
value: {"value": 24, "unit": "A"}
